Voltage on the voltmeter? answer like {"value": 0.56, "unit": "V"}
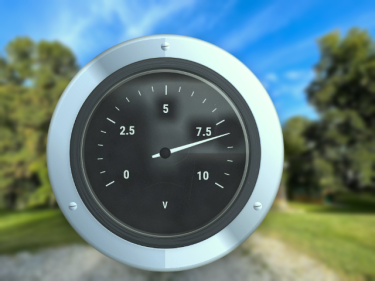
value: {"value": 8, "unit": "V"}
